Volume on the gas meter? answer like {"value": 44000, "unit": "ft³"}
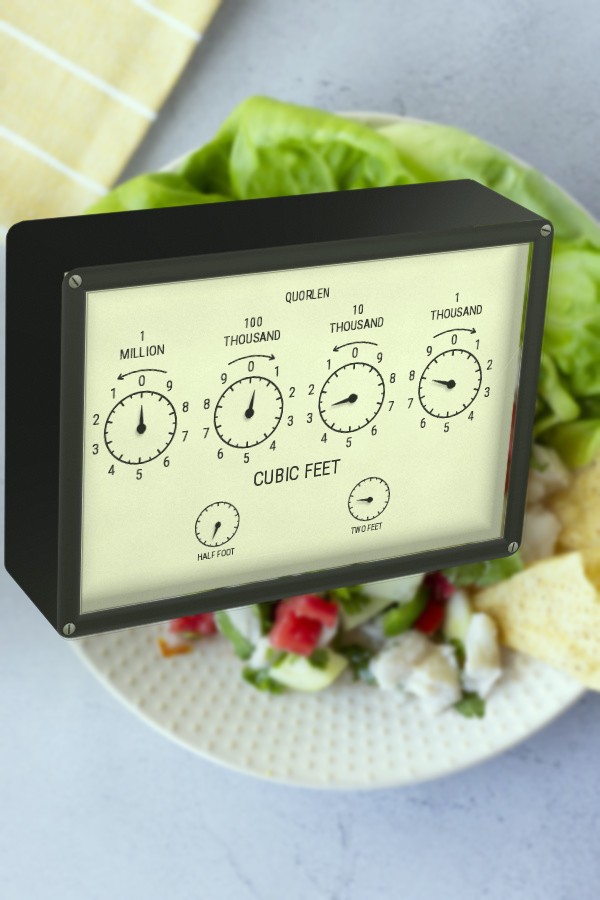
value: {"value": 2800, "unit": "ft³"}
